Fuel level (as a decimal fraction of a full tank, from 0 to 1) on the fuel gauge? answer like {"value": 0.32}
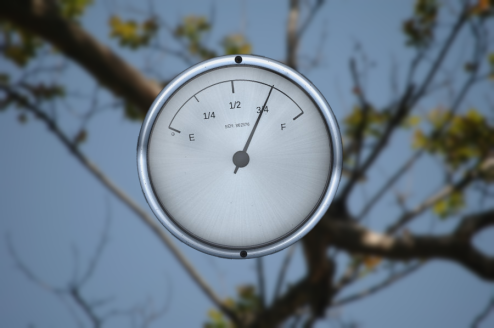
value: {"value": 0.75}
